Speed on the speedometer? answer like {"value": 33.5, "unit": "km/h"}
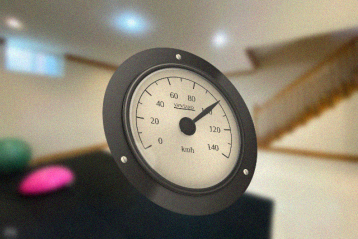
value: {"value": 100, "unit": "km/h"}
